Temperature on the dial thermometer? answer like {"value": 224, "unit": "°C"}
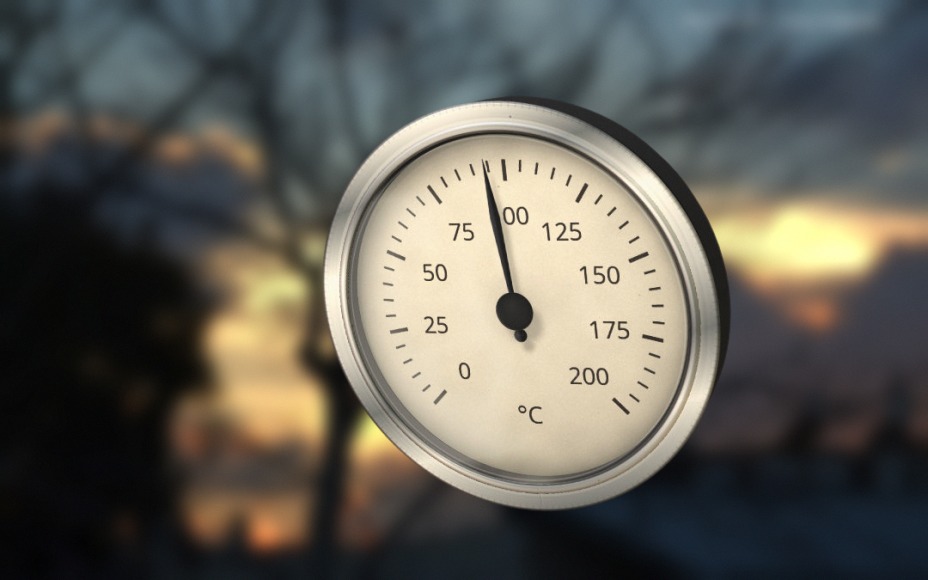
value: {"value": 95, "unit": "°C"}
